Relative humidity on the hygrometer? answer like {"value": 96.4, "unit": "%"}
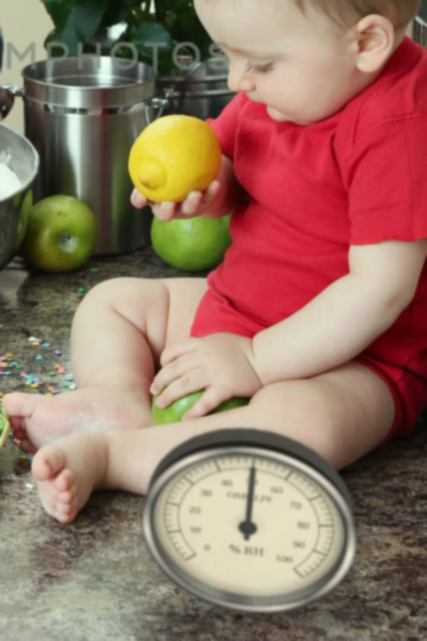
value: {"value": 50, "unit": "%"}
